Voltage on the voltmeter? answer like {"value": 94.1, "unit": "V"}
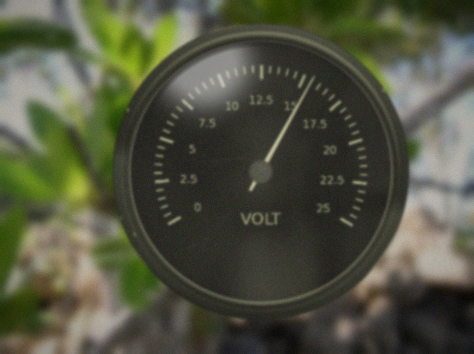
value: {"value": 15.5, "unit": "V"}
